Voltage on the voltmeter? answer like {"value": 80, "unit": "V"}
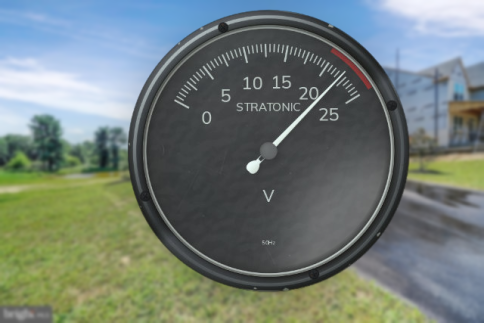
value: {"value": 22, "unit": "V"}
